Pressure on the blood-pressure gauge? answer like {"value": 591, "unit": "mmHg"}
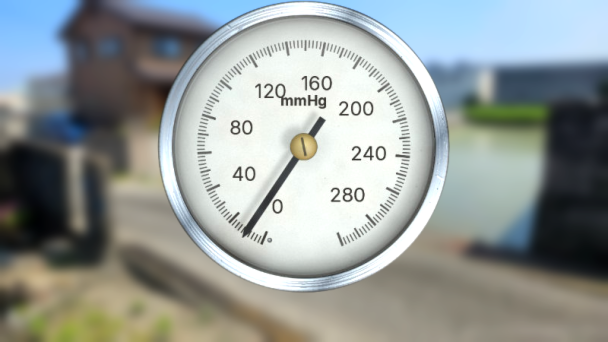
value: {"value": 10, "unit": "mmHg"}
